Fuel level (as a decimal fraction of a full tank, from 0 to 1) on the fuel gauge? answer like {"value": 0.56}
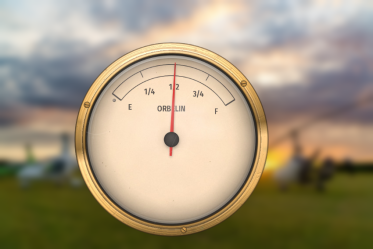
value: {"value": 0.5}
